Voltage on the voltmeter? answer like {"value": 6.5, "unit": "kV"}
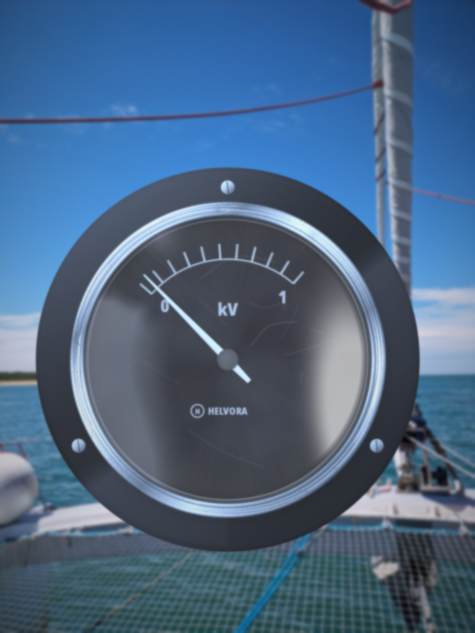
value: {"value": 0.05, "unit": "kV"}
